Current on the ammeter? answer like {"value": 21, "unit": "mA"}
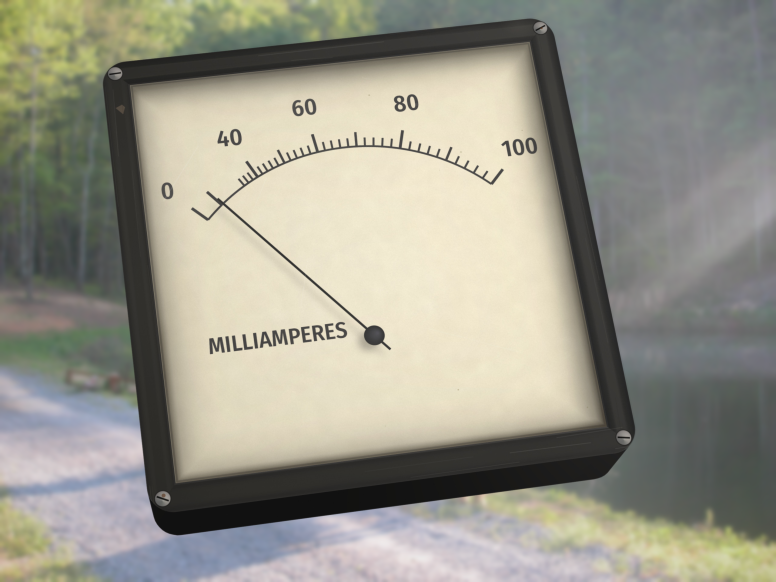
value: {"value": 20, "unit": "mA"}
